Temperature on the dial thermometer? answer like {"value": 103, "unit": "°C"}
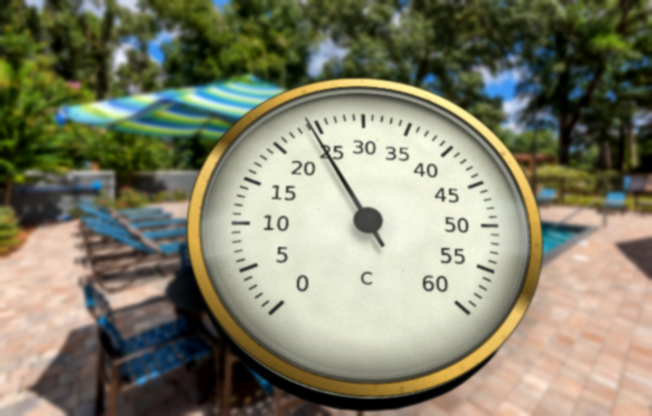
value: {"value": 24, "unit": "°C"}
